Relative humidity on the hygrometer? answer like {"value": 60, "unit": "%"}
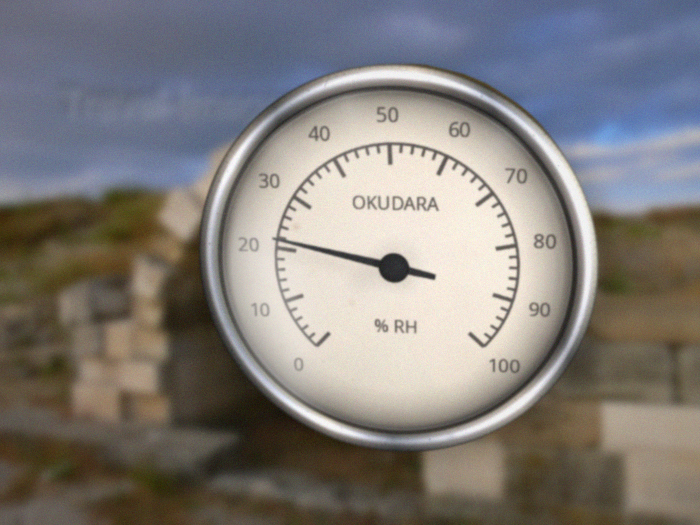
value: {"value": 22, "unit": "%"}
